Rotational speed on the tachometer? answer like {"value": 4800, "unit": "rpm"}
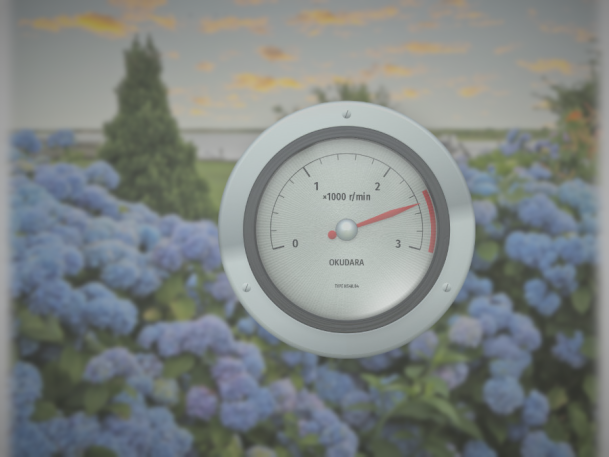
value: {"value": 2500, "unit": "rpm"}
